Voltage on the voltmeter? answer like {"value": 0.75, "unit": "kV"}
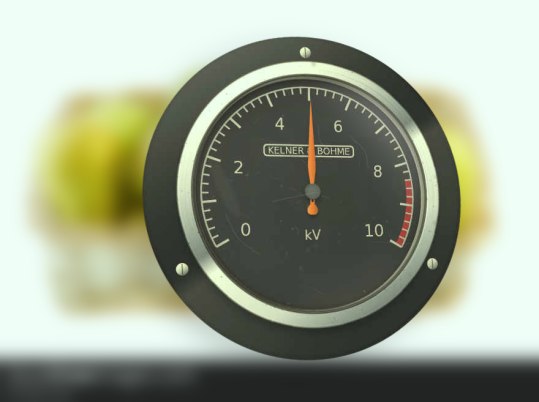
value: {"value": 5, "unit": "kV"}
